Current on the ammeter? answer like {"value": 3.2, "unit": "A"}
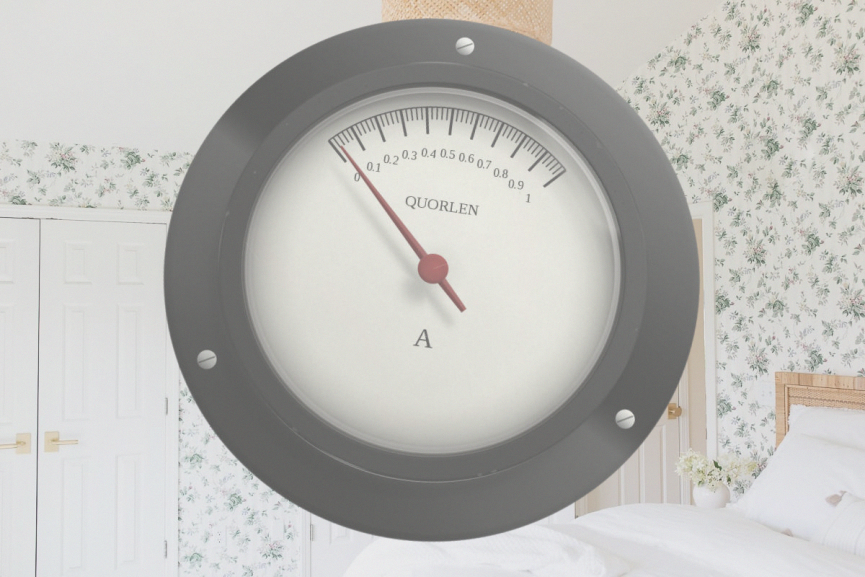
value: {"value": 0.02, "unit": "A"}
